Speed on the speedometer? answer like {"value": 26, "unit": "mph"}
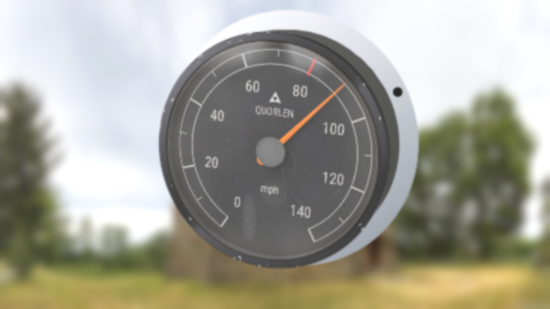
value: {"value": 90, "unit": "mph"}
